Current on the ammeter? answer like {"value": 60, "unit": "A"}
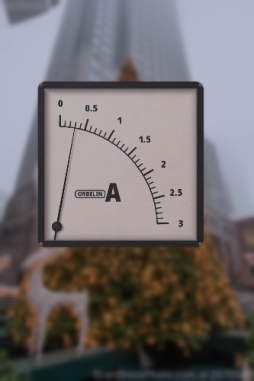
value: {"value": 0.3, "unit": "A"}
